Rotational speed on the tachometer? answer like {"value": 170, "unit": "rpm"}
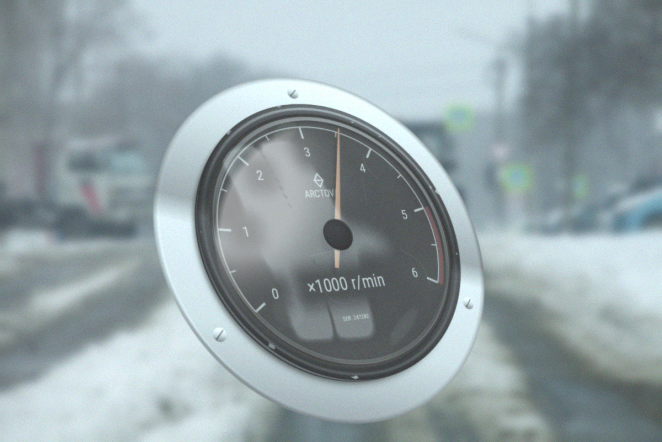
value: {"value": 3500, "unit": "rpm"}
